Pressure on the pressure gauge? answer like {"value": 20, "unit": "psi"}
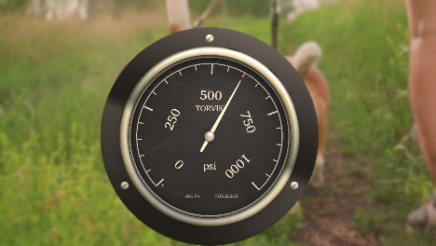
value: {"value": 600, "unit": "psi"}
